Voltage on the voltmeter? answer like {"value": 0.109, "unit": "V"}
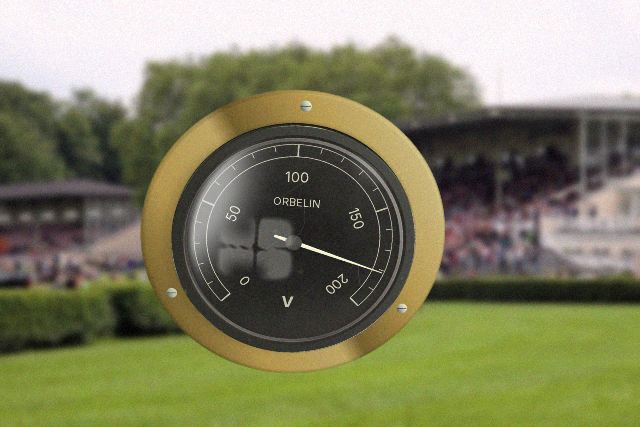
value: {"value": 180, "unit": "V"}
